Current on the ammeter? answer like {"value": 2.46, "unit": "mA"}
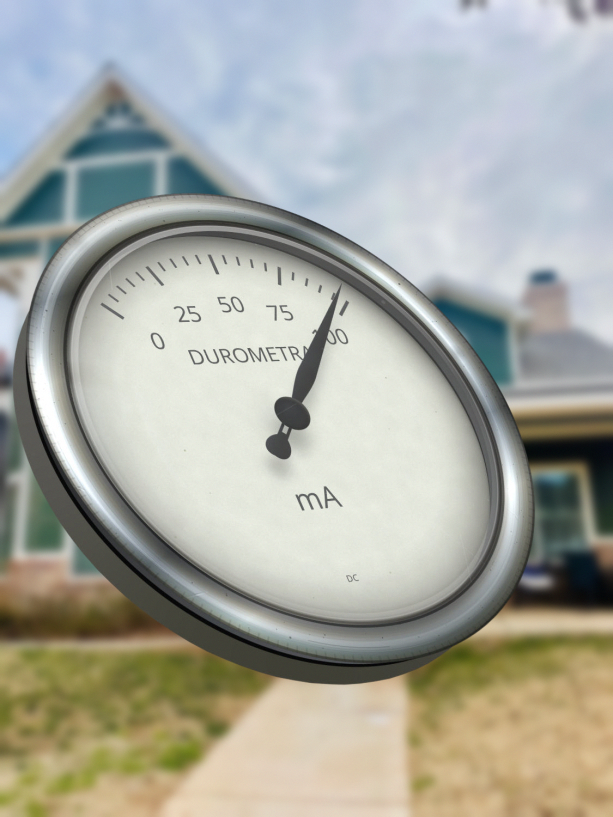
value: {"value": 95, "unit": "mA"}
